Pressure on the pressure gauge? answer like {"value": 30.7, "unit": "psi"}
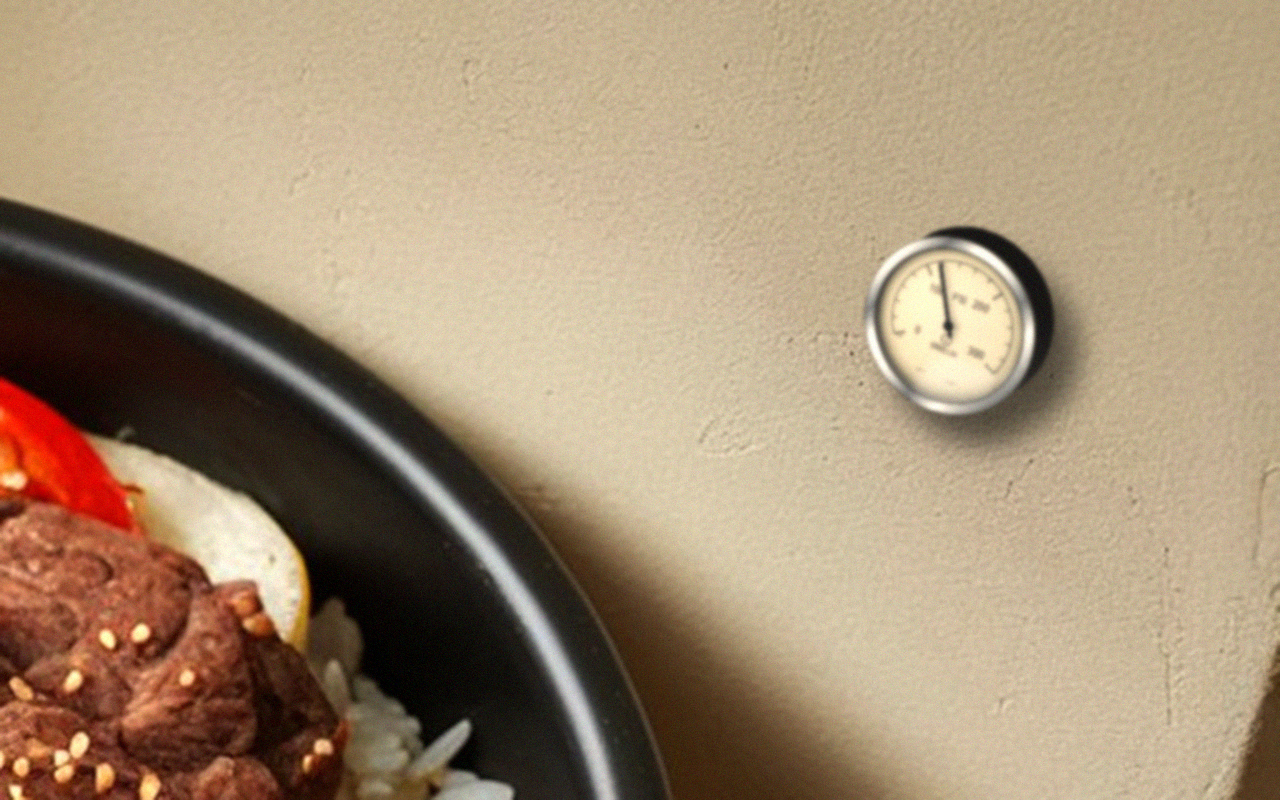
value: {"value": 120, "unit": "psi"}
